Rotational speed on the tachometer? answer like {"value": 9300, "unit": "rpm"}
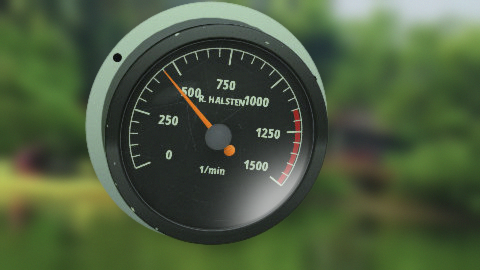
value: {"value": 450, "unit": "rpm"}
